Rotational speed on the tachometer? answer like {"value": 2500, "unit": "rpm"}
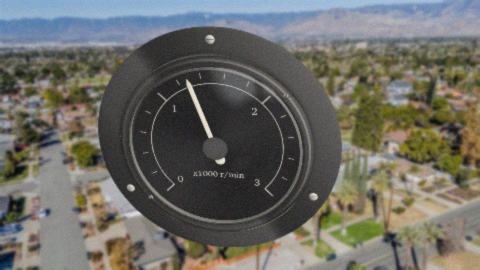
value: {"value": 1300, "unit": "rpm"}
